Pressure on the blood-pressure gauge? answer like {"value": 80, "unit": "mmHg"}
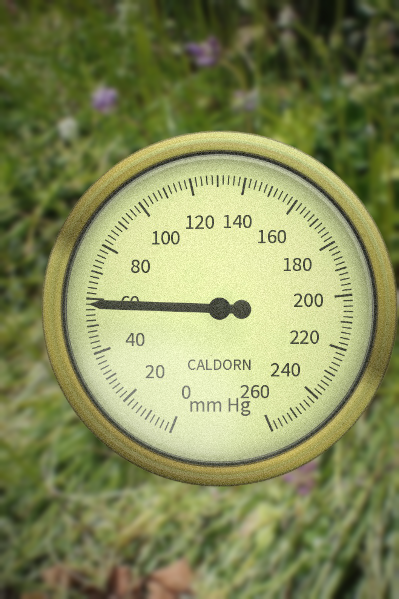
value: {"value": 58, "unit": "mmHg"}
